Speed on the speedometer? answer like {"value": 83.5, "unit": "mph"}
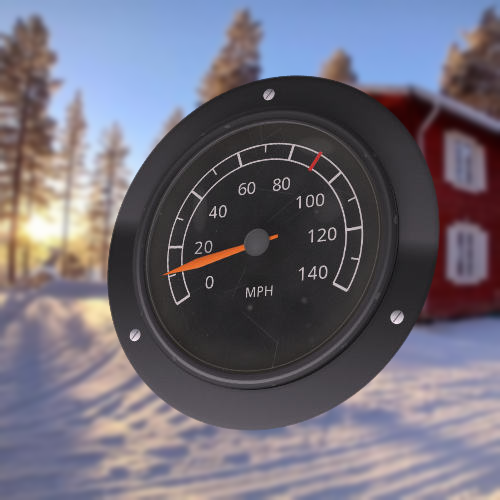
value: {"value": 10, "unit": "mph"}
